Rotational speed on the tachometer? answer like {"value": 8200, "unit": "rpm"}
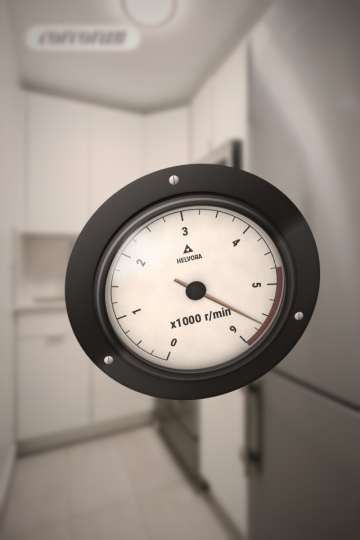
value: {"value": 5625, "unit": "rpm"}
